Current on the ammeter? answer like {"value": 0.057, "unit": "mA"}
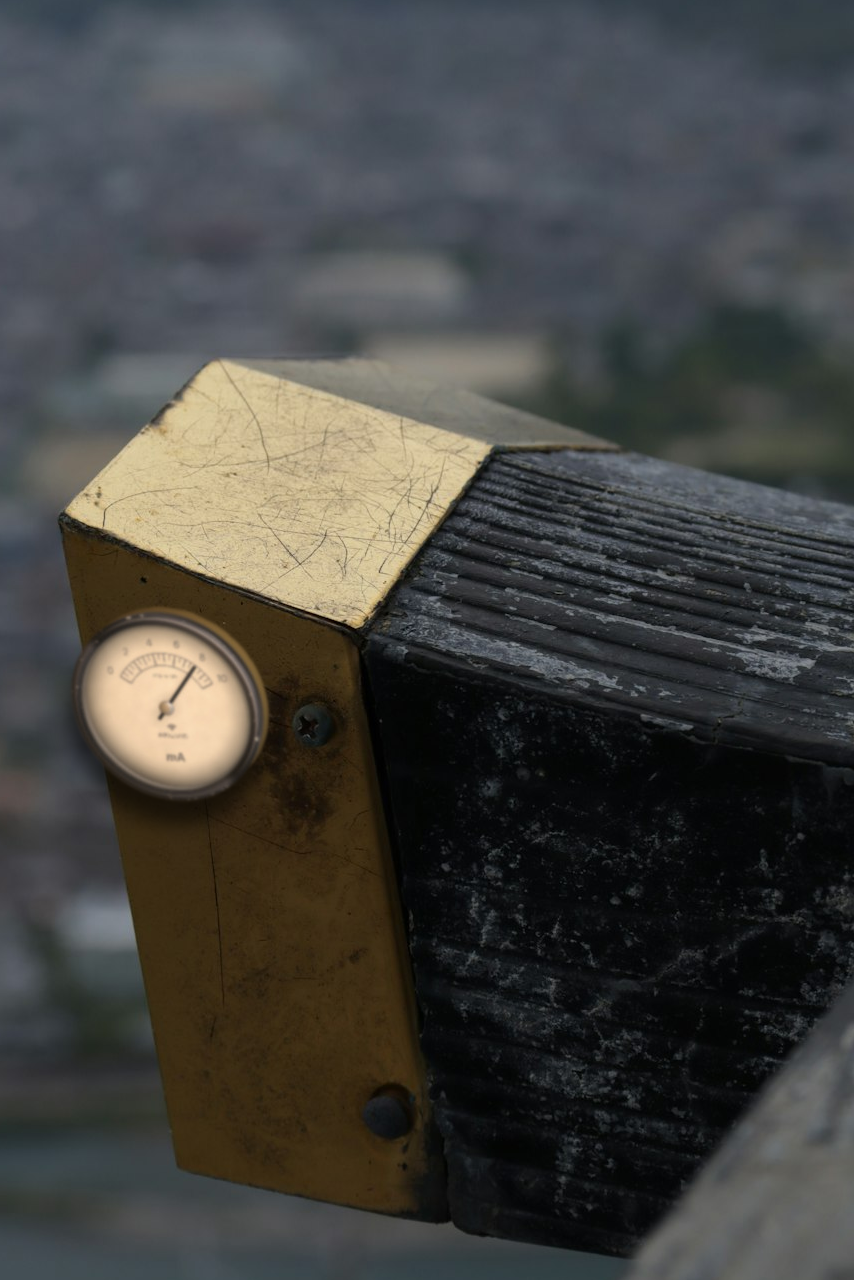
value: {"value": 8, "unit": "mA"}
